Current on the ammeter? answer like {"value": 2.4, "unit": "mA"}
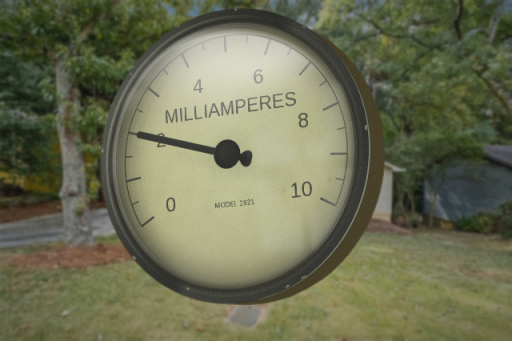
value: {"value": 2, "unit": "mA"}
